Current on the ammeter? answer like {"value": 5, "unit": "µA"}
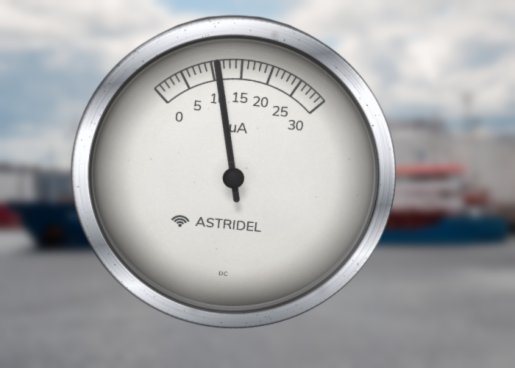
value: {"value": 11, "unit": "µA"}
